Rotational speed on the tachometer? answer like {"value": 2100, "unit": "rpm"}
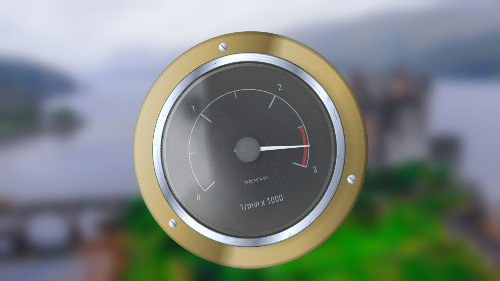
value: {"value": 2750, "unit": "rpm"}
